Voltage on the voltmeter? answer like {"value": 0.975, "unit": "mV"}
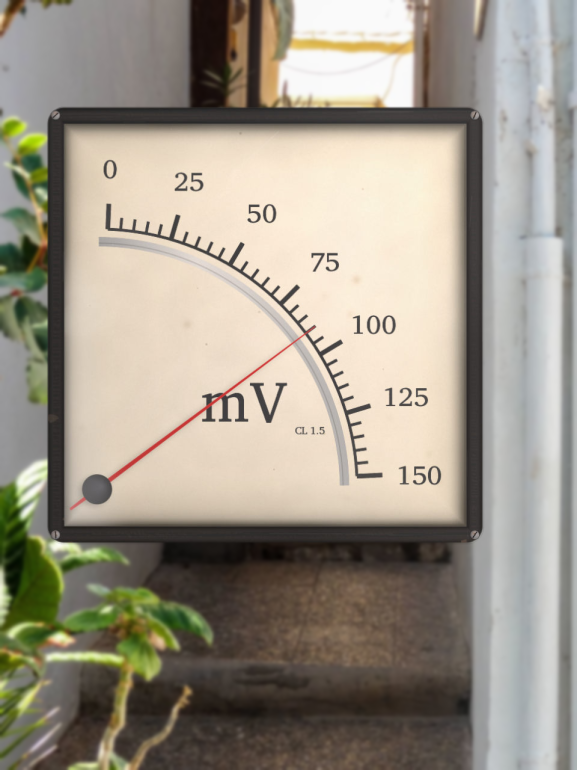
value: {"value": 90, "unit": "mV"}
